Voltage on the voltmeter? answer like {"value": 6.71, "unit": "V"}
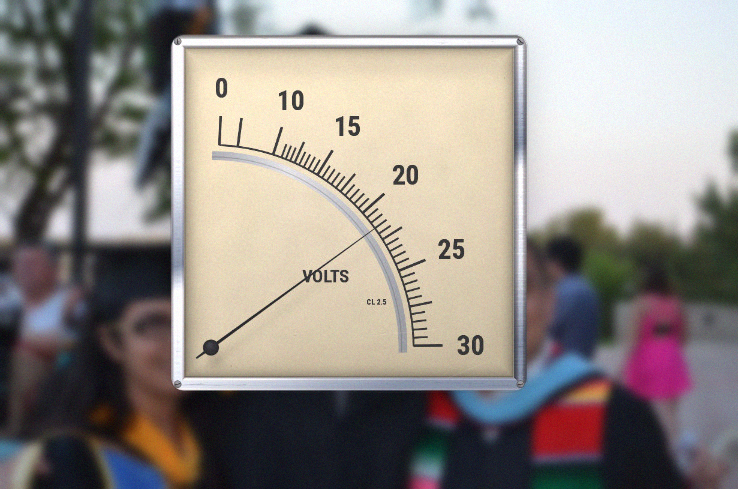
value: {"value": 21.5, "unit": "V"}
